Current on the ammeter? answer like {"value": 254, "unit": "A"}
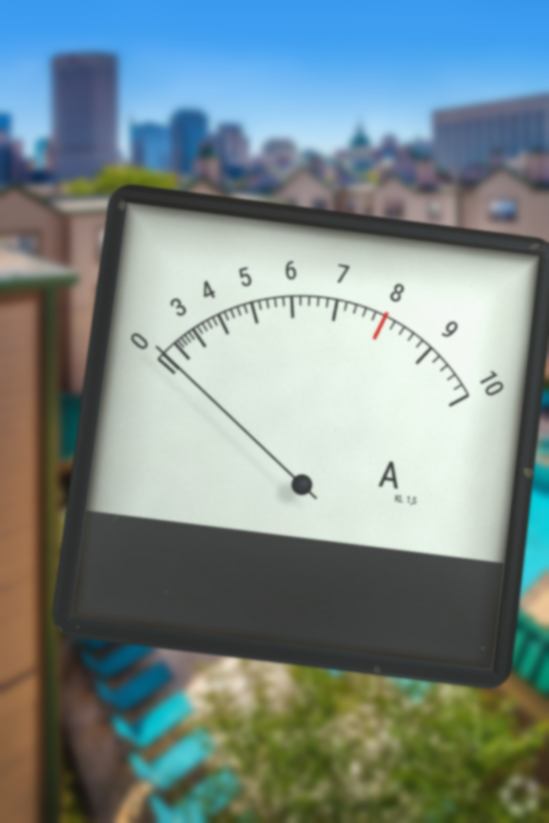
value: {"value": 1, "unit": "A"}
